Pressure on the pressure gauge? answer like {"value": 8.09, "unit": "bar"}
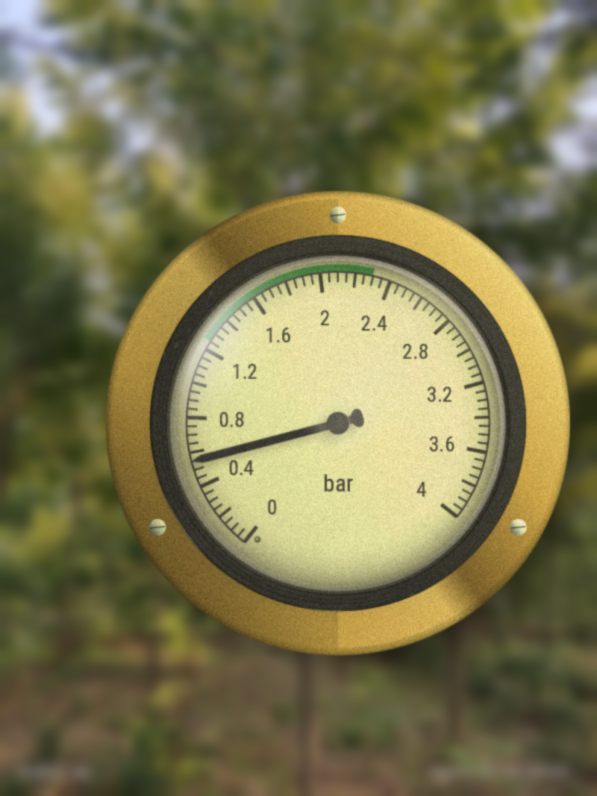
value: {"value": 0.55, "unit": "bar"}
